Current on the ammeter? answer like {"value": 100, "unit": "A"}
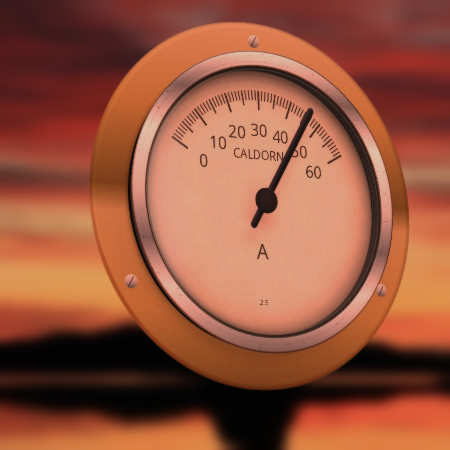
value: {"value": 45, "unit": "A"}
